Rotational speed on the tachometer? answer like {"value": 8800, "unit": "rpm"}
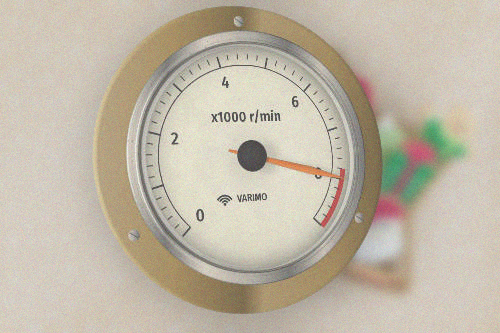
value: {"value": 8000, "unit": "rpm"}
